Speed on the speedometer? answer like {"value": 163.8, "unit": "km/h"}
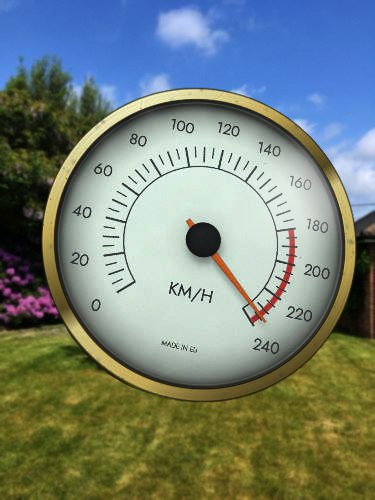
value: {"value": 235, "unit": "km/h"}
